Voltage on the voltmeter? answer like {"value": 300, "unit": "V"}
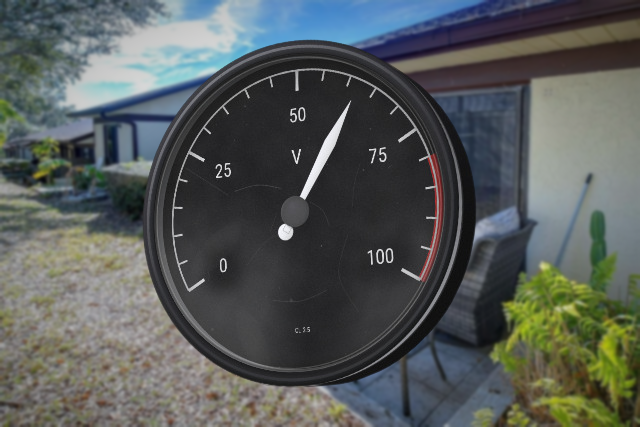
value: {"value": 62.5, "unit": "V"}
